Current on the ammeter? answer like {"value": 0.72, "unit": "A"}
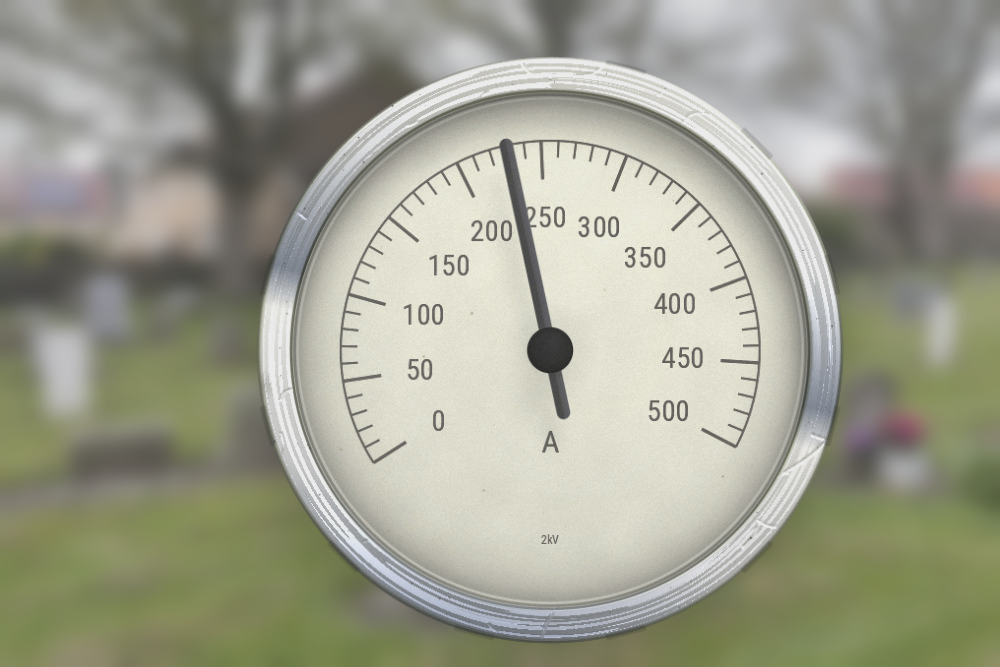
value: {"value": 230, "unit": "A"}
